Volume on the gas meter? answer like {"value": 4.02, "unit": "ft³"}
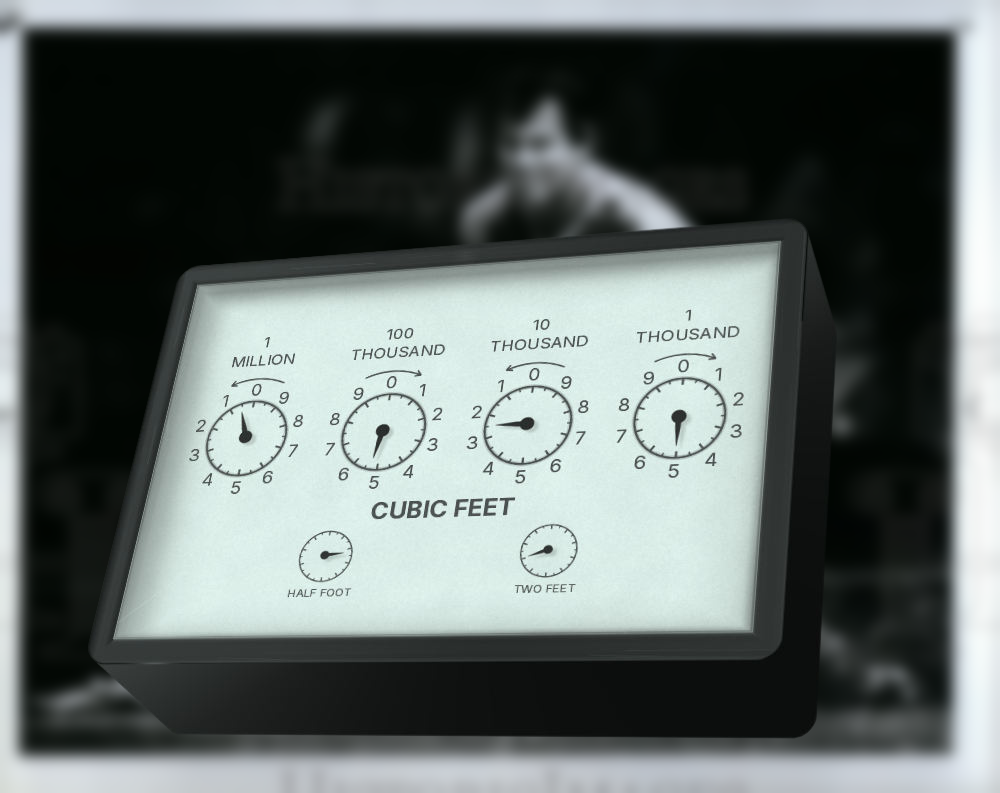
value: {"value": 52500, "unit": "ft³"}
